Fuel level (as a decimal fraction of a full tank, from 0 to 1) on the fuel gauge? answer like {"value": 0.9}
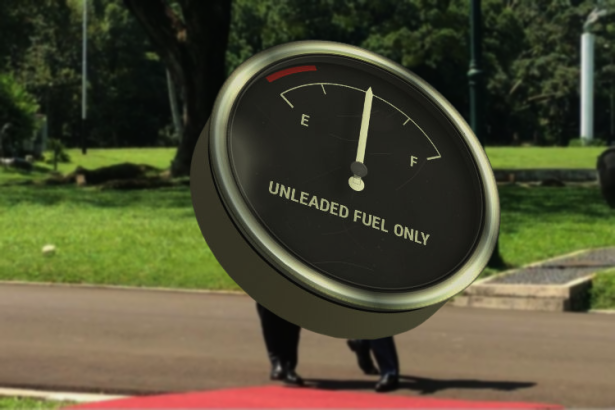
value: {"value": 0.5}
